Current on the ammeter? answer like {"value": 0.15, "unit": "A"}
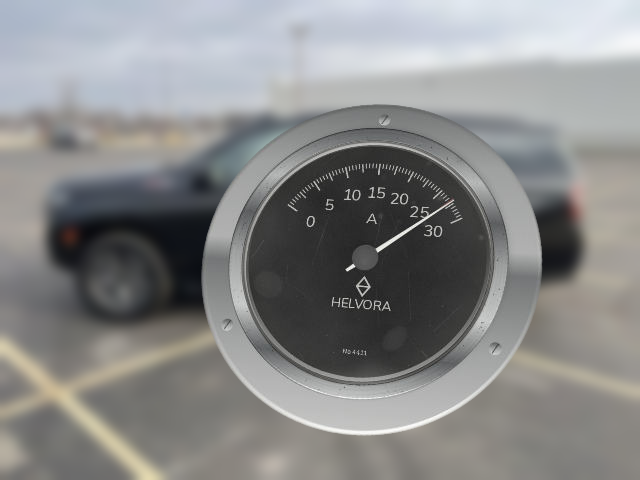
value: {"value": 27.5, "unit": "A"}
